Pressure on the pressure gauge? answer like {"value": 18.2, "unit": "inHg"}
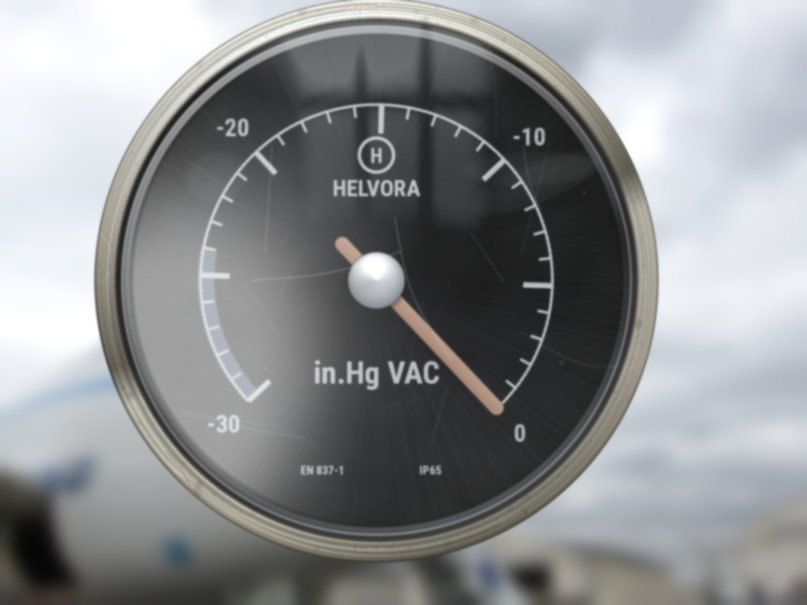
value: {"value": 0, "unit": "inHg"}
